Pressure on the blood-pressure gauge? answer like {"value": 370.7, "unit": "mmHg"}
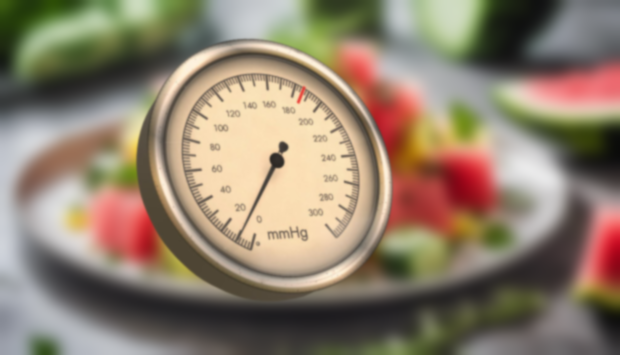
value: {"value": 10, "unit": "mmHg"}
